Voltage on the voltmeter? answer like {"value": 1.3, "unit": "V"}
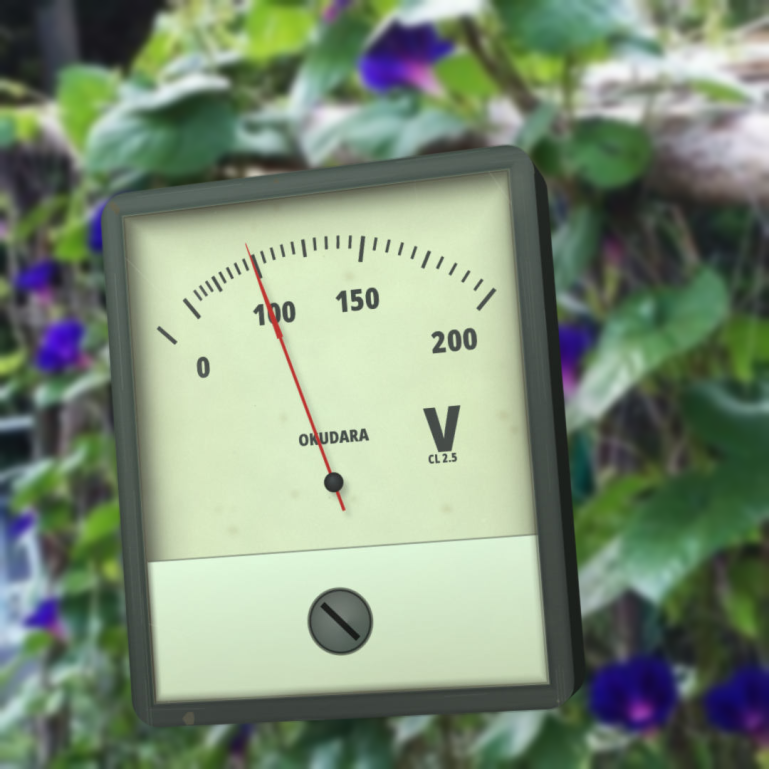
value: {"value": 100, "unit": "V"}
